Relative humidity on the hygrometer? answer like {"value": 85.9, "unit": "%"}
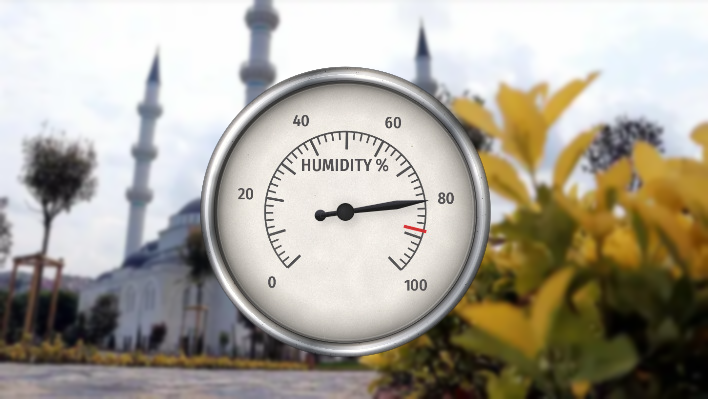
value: {"value": 80, "unit": "%"}
